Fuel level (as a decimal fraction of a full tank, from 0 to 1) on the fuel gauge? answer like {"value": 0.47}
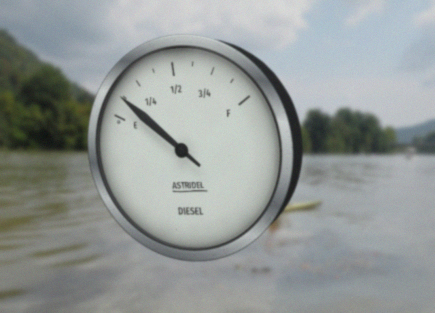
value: {"value": 0.125}
